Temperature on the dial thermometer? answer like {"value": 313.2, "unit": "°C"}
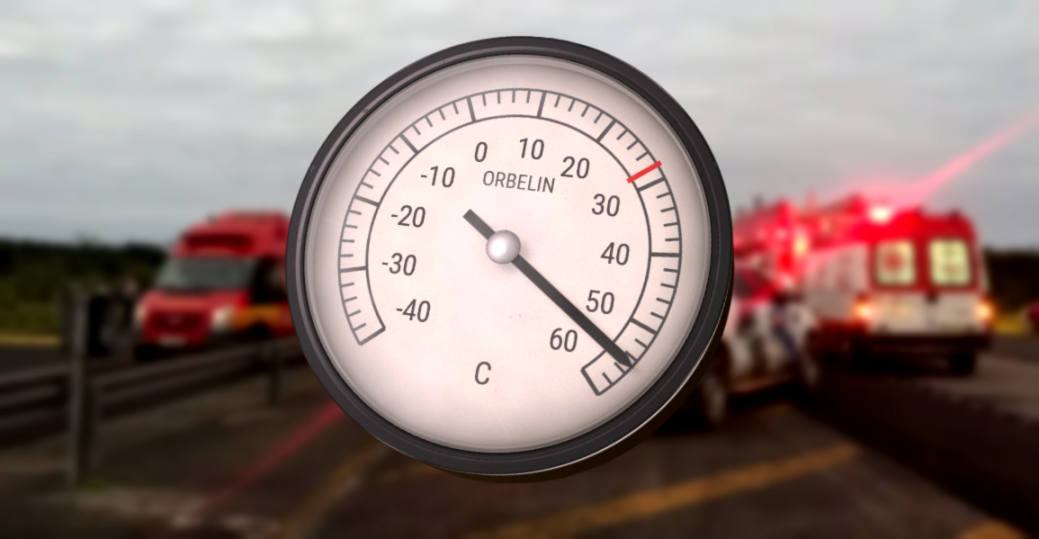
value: {"value": 55, "unit": "°C"}
